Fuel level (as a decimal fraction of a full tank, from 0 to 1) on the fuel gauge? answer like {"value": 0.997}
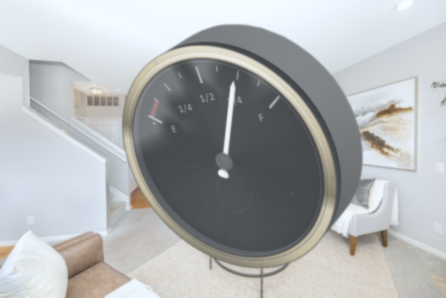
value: {"value": 0.75}
